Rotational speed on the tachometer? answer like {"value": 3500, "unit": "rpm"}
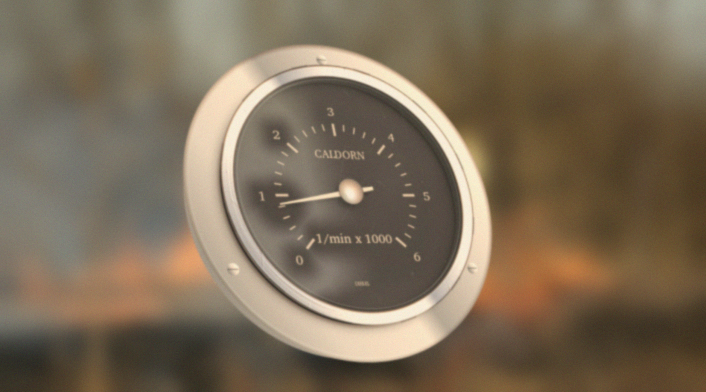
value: {"value": 800, "unit": "rpm"}
